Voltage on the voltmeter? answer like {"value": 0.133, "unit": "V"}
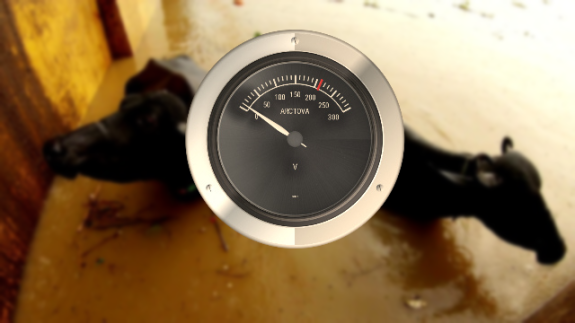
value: {"value": 10, "unit": "V"}
